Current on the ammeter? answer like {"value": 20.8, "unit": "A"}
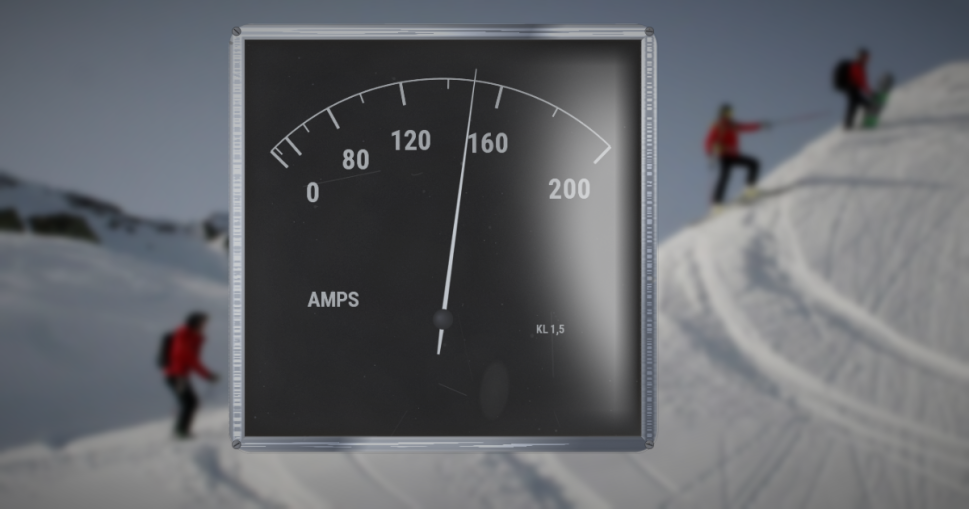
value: {"value": 150, "unit": "A"}
